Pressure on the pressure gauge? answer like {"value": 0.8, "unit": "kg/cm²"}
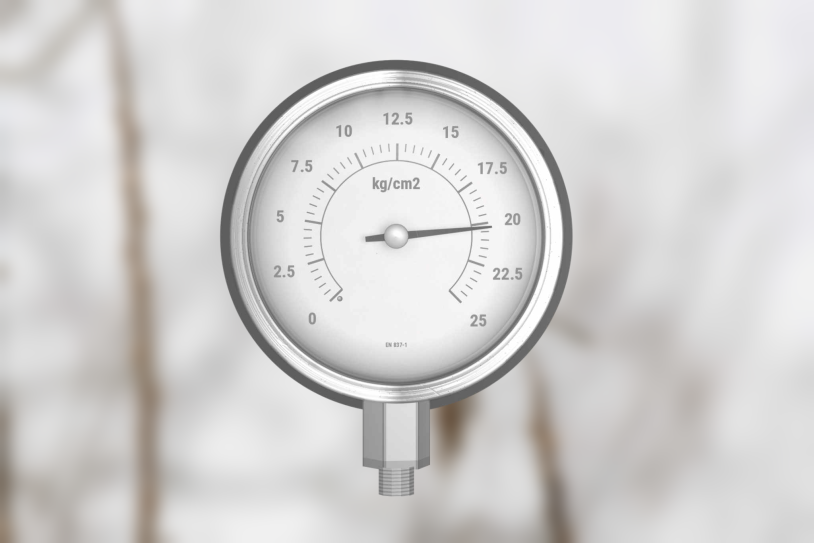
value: {"value": 20.25, "unit": "kg/cm²"}
